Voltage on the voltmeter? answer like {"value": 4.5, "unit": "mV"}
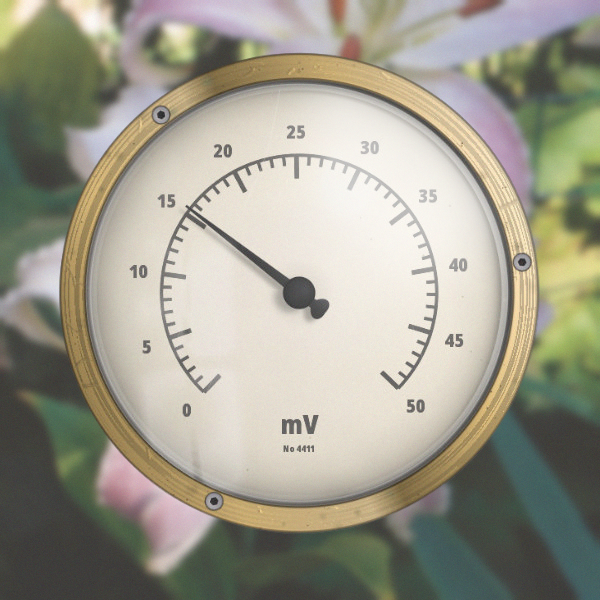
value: {"value": 15.5, "unit": "mV"}
